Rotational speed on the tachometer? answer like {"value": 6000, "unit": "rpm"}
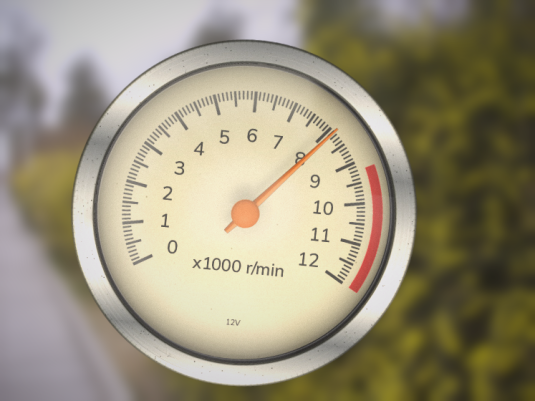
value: {"value": 8100, "unit": "rpm"}
